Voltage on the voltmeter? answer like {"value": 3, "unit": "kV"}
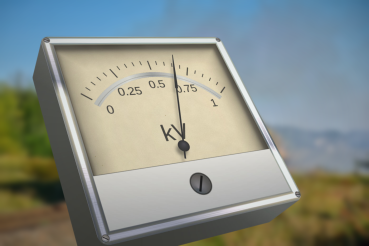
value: {"value": 0.65, "unit": "kV"}
